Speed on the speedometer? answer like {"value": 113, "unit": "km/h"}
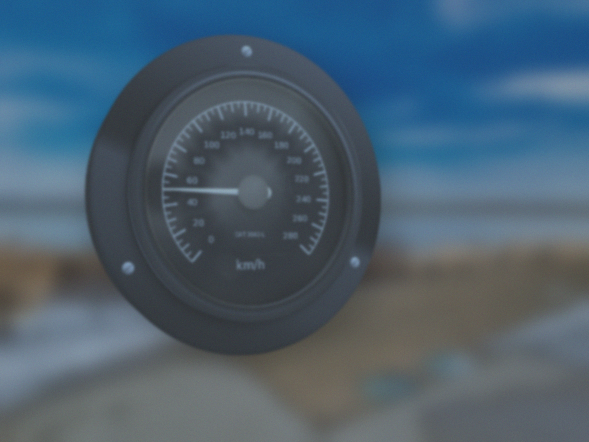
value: {"value": 50, "unit": "km/h"}
